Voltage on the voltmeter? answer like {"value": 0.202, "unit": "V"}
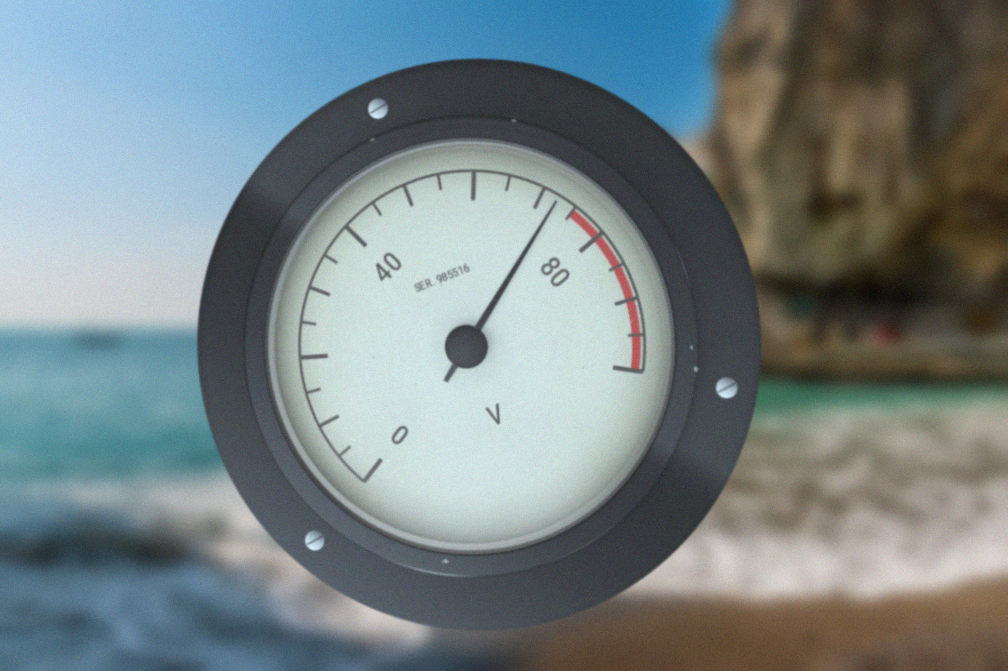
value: {"value": 72.5, "unit": "V"}
